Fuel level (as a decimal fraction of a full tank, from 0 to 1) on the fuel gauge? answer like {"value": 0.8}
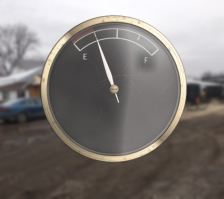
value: {"value": 0.25}
